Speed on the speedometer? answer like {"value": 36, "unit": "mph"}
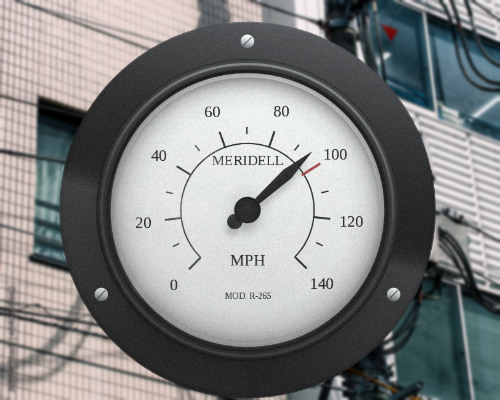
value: {"value": 95, "unit": "mph"}
